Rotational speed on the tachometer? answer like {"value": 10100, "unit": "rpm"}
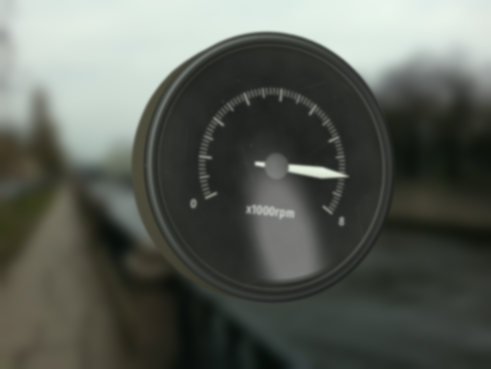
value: {"value": 7000, "unit": "rpm"}
